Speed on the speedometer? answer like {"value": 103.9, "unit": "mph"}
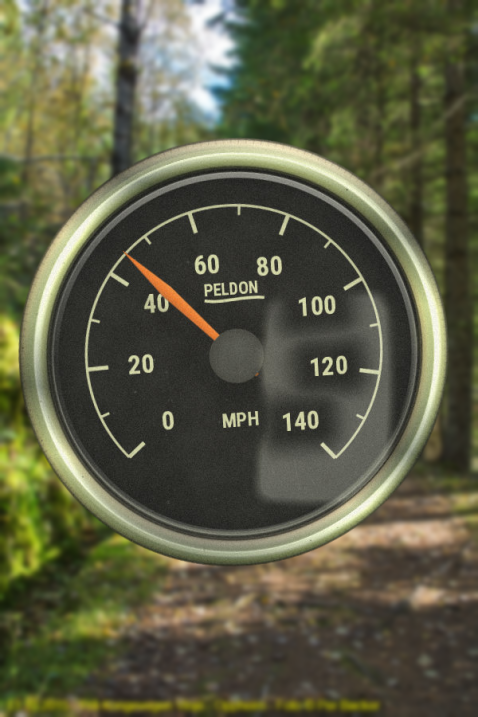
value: {"value": 45, "unit": "mph"}
